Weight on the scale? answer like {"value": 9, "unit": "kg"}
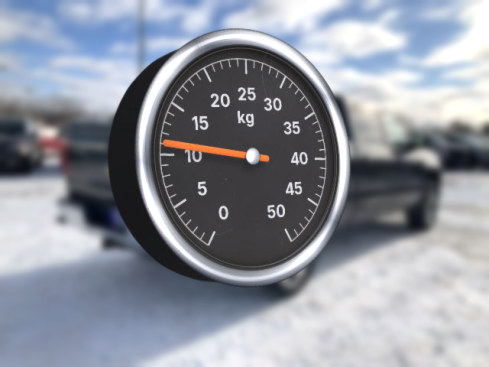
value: {"value": 11, "unit": "kg"}
